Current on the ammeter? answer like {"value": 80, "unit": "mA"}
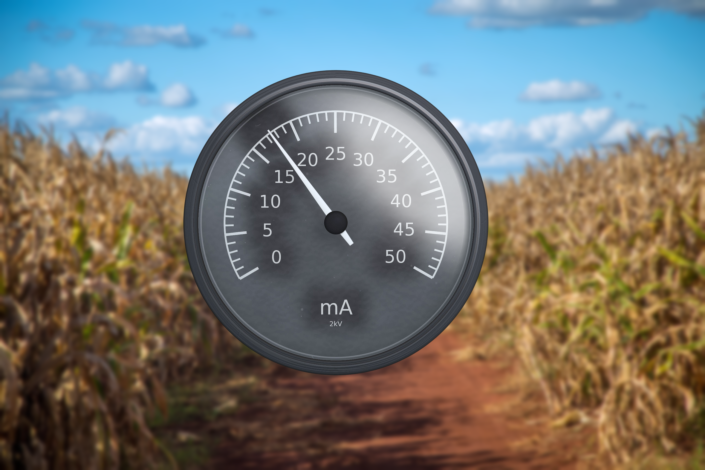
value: {"value": 17.5, "unit": "mA"}
